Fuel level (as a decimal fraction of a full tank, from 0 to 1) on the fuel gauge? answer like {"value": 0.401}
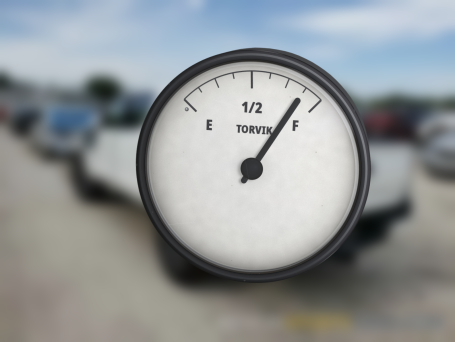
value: {"value": 0.875}
